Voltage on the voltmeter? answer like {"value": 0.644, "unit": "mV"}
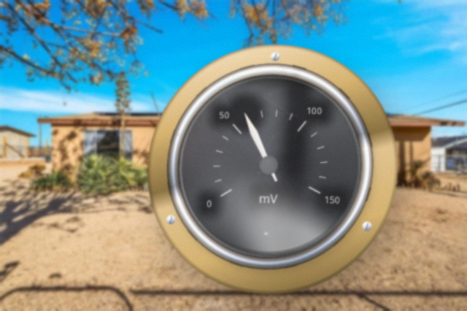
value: {"value": 60, "unit": "mV"}
